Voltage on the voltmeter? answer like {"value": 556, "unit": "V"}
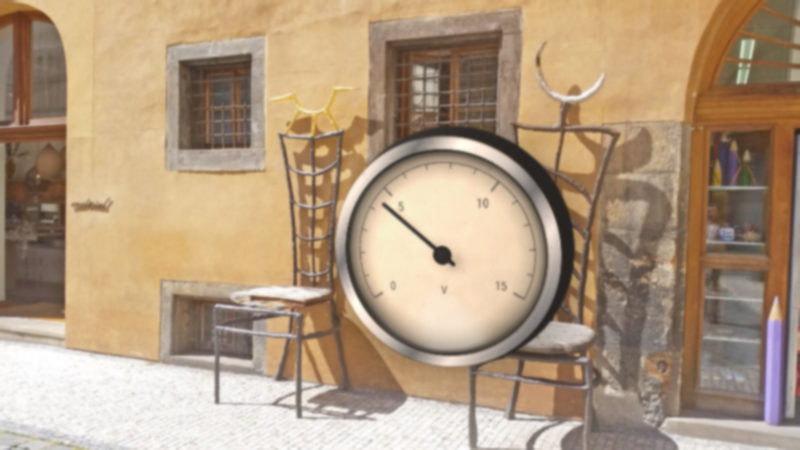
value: {"value": 4.5, "unit": "V"}
